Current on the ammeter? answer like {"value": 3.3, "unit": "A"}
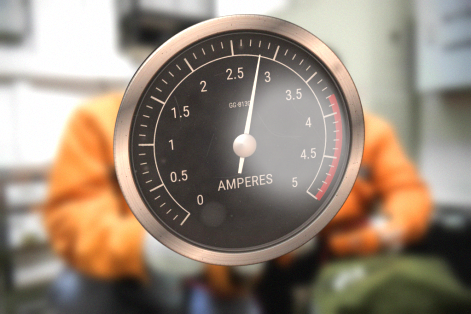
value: {"value": 2.8, "unit": "A"}
